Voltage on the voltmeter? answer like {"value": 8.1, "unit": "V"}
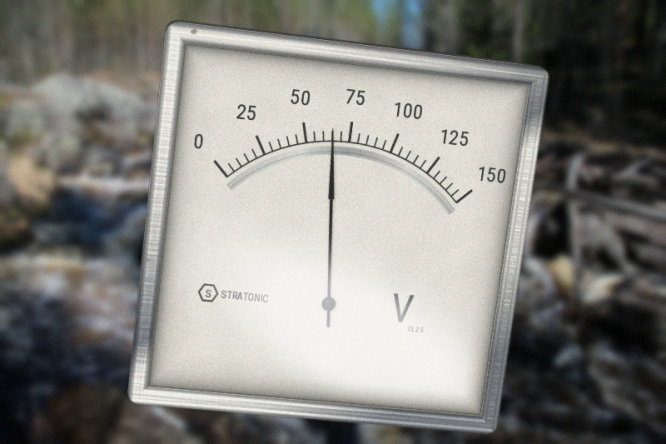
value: {"value": 65, "unit": "V"}
